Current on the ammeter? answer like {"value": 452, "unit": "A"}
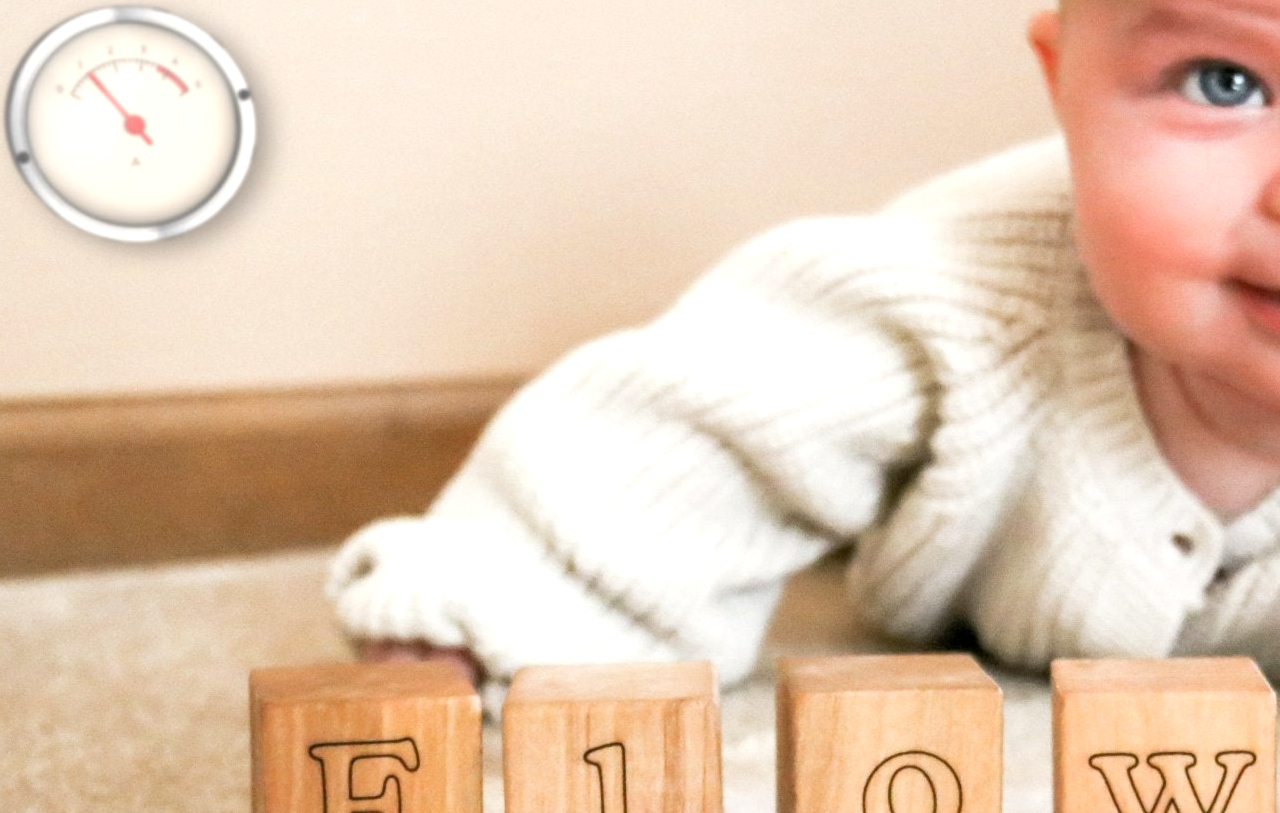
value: {"value": 1, "unit": "A"}
